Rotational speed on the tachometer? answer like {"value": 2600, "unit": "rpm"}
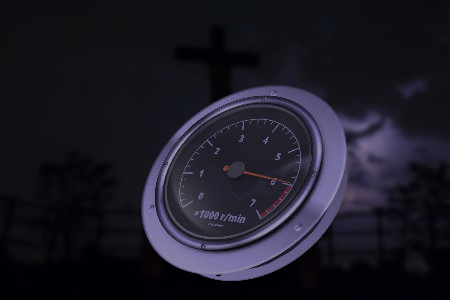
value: {"value": 6000, "unit": "rpm"}
